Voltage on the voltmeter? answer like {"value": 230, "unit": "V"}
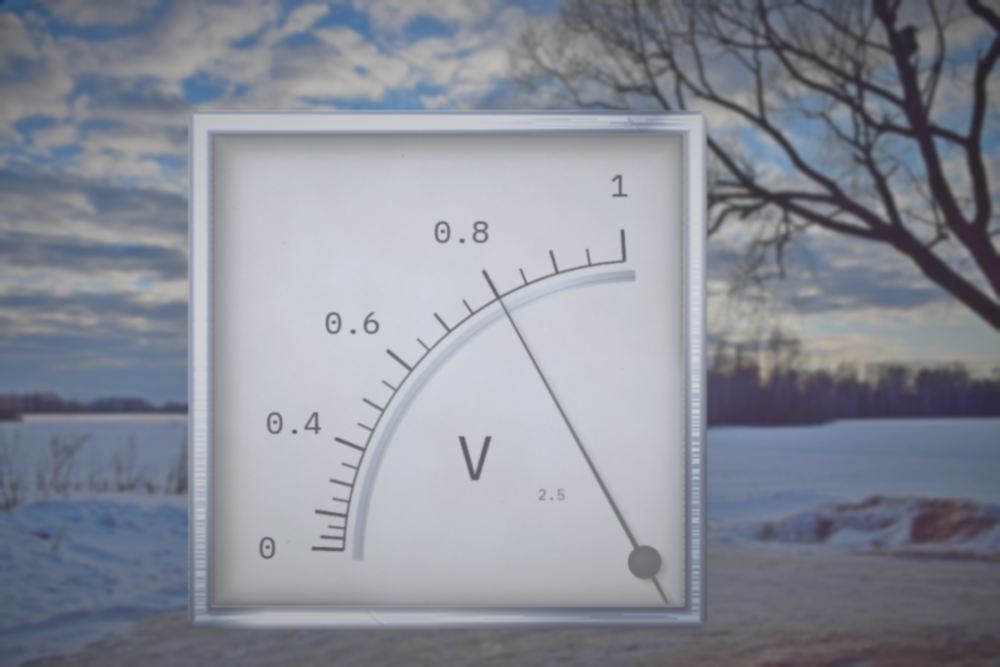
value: {"value": 0.8, "unit": "V"}
